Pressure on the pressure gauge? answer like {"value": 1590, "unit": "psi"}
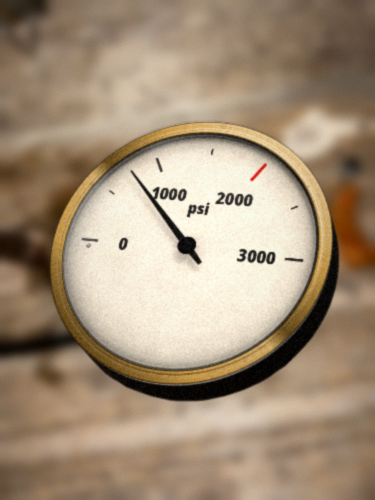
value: {"value": 750, "unit": "psi"}
